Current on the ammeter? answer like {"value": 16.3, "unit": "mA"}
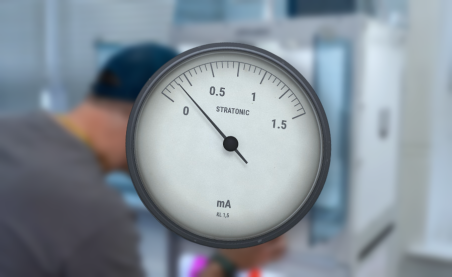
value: {"value": 0.15, "unit": "mA"}
